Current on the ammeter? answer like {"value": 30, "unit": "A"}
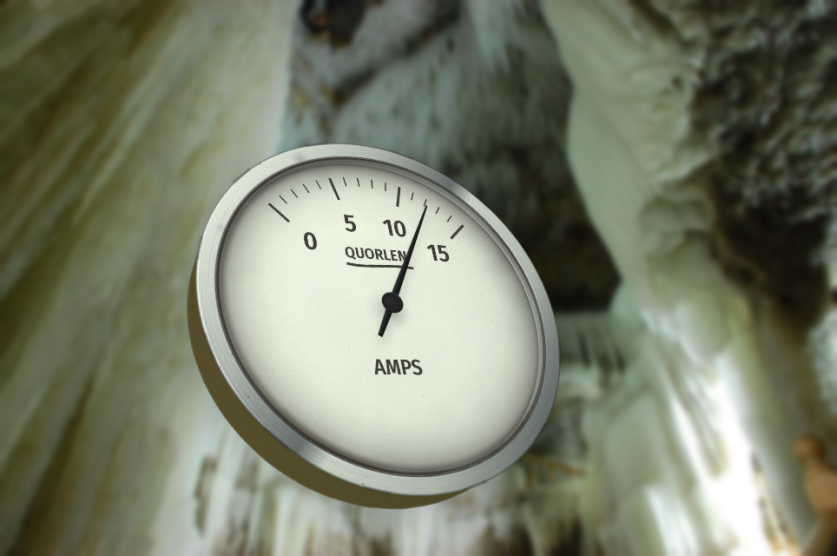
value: {"value": 12, "unit": "A"}
